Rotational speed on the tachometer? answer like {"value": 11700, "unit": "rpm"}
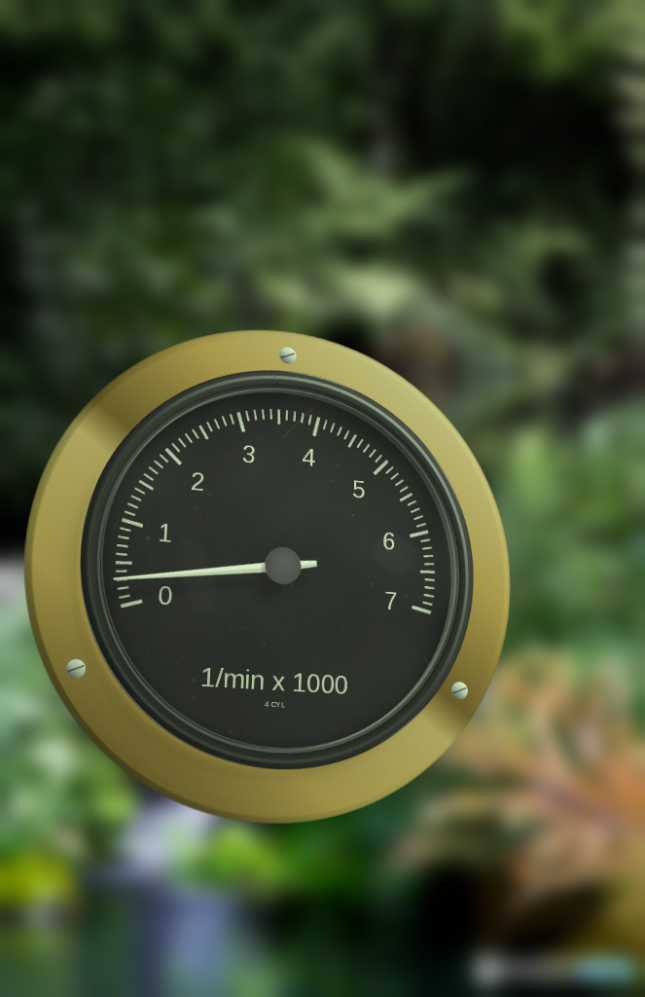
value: {"value": 300, "unit": "rpm"}
